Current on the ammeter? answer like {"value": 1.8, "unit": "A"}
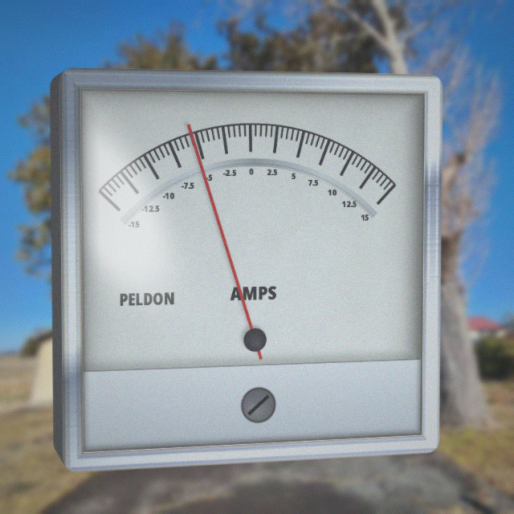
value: {"value": -5.5, "unit": "A"}
